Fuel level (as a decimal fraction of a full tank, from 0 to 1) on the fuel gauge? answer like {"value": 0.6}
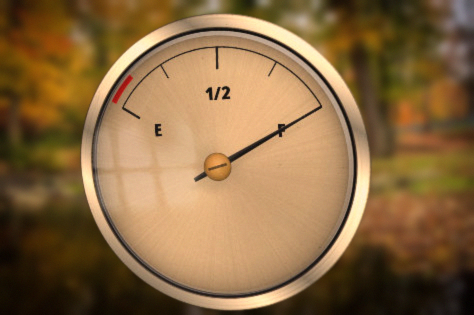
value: {"value": 1}
